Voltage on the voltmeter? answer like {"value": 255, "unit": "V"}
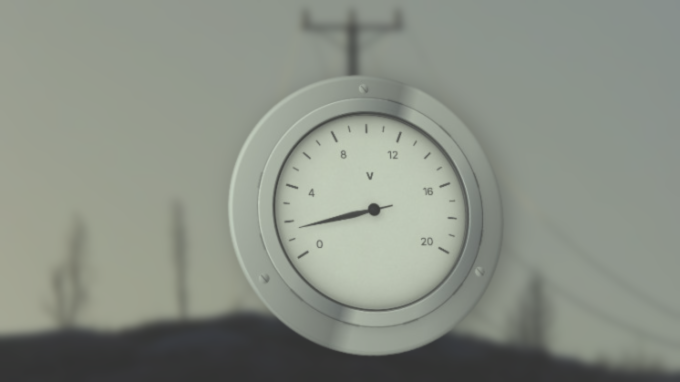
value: {"value": 1.5, "unit": "V"}
